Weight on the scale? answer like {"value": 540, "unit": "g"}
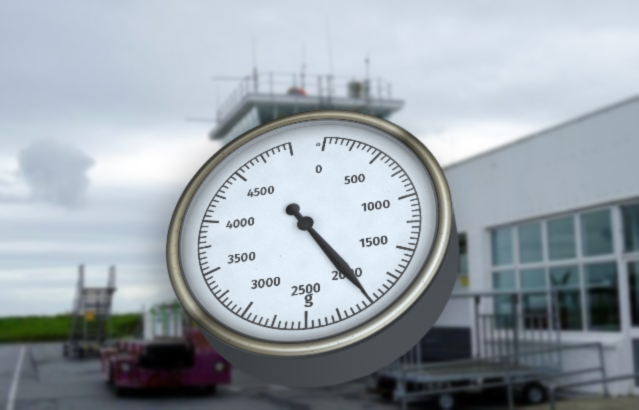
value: {"value": 2000, "unit": "g"}
